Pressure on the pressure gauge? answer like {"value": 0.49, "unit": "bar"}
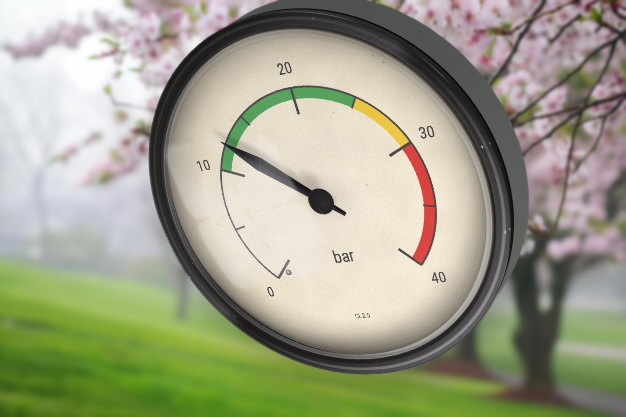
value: {"value": 12.5, "unit": "bar"}
